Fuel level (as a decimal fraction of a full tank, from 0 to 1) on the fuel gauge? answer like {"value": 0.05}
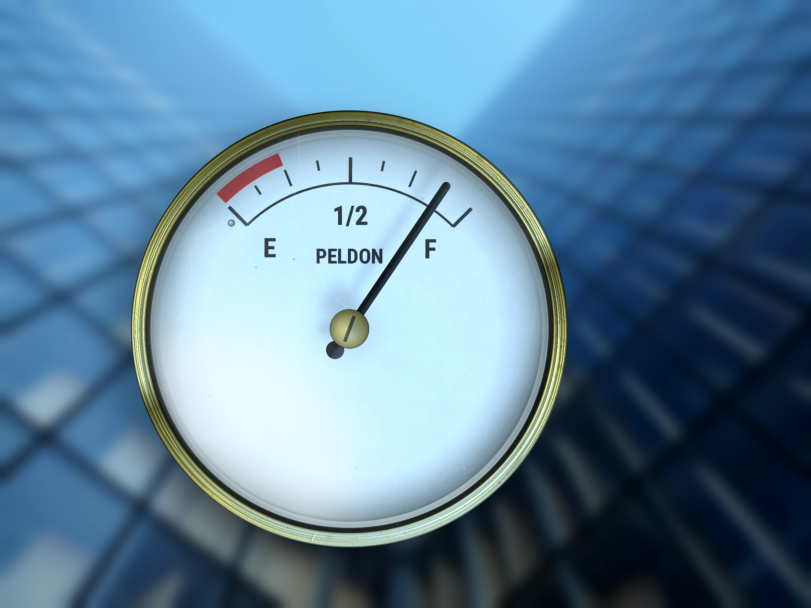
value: {"value": 0.875}
